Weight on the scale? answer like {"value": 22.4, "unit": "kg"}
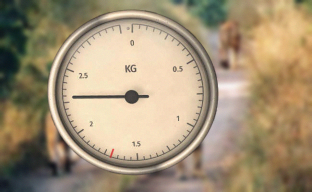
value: {"value": 2.3, "unit": "kg"}
